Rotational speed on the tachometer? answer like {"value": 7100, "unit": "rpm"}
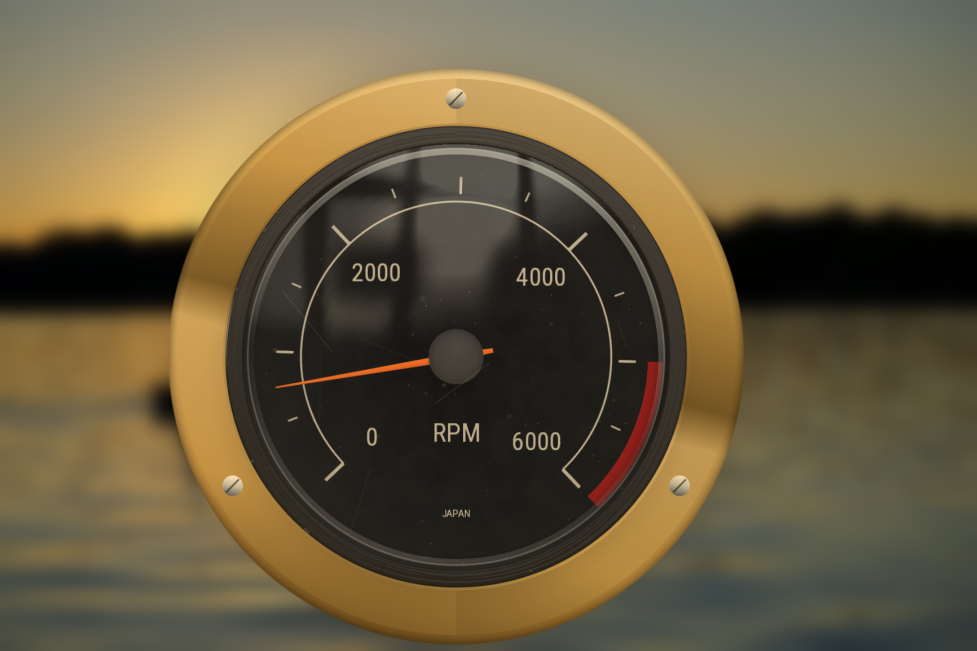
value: {"value": 750, "unit": "rpm"}
